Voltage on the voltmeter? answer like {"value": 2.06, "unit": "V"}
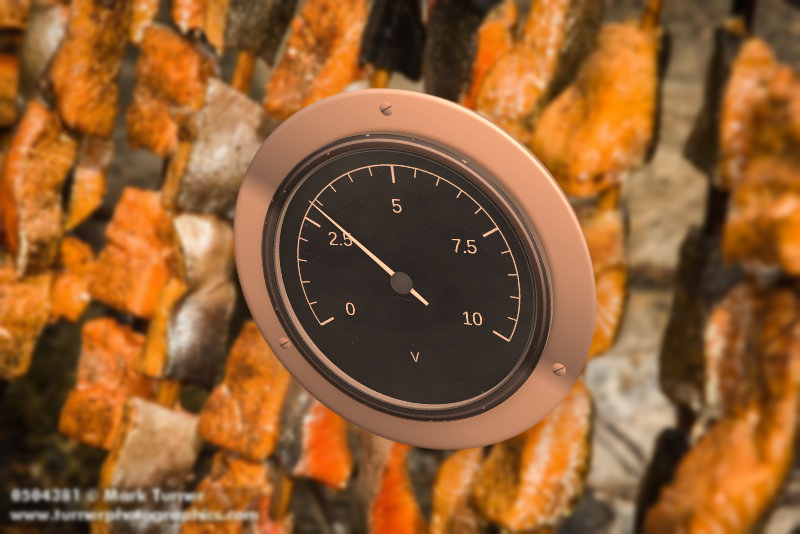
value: {"value": 3, "unit": "V"}
